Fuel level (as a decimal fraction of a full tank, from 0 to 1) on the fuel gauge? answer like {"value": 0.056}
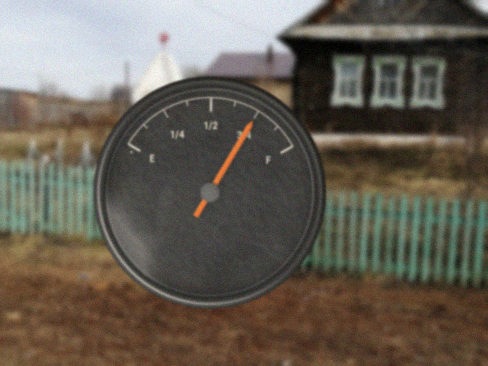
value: {"value": 0.75}
